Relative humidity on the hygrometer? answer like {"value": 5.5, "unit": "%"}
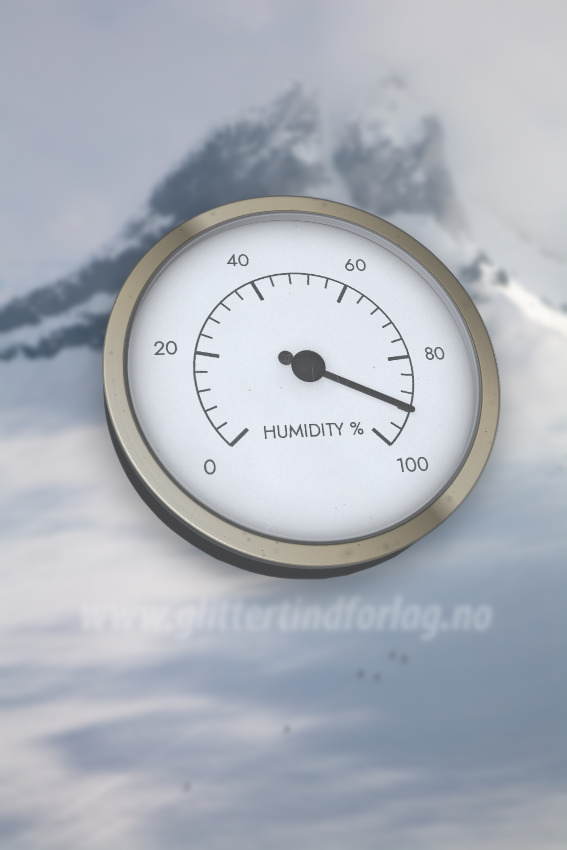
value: {"value": 92, "unit": "%"}
